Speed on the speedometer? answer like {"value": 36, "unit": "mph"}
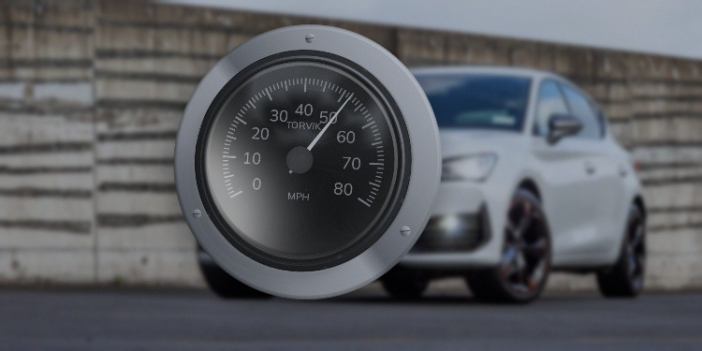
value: {"value": 52, "unit": "mph"}
